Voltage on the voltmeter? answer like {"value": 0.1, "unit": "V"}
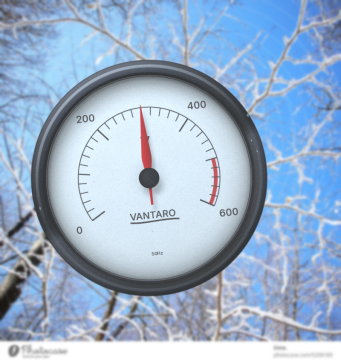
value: {"value": 300, "unit": "V"}
